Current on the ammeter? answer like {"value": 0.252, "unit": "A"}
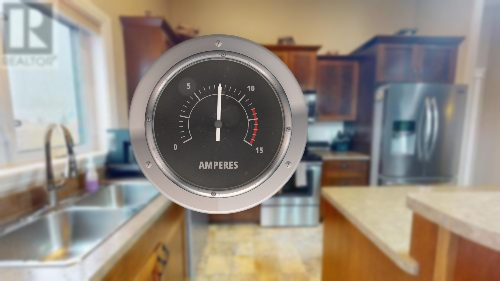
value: {"value": 7.5, "unit": "A"}
